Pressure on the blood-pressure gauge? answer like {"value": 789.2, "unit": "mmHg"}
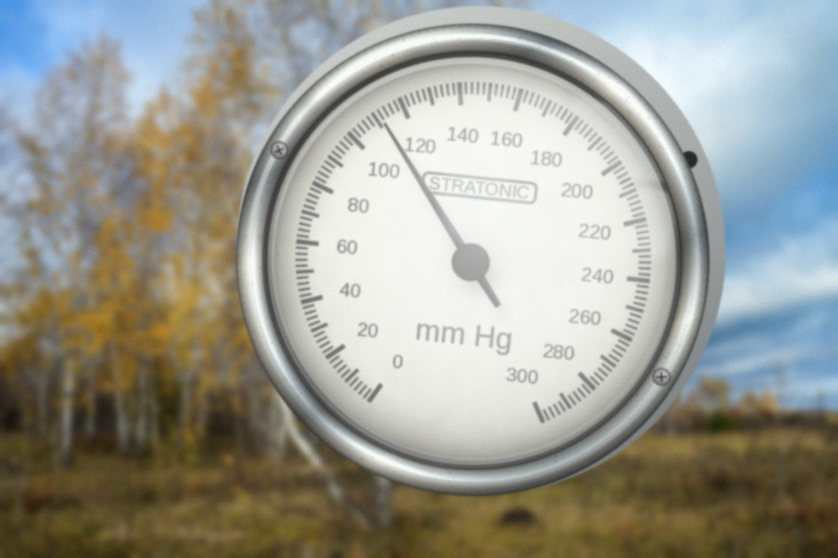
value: {"value": 112, "unit": "mmHg"}
